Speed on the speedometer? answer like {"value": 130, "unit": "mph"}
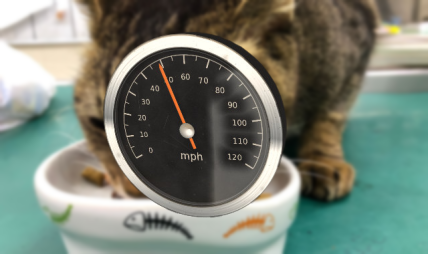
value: {"value": 50, "unit": "mph"}
